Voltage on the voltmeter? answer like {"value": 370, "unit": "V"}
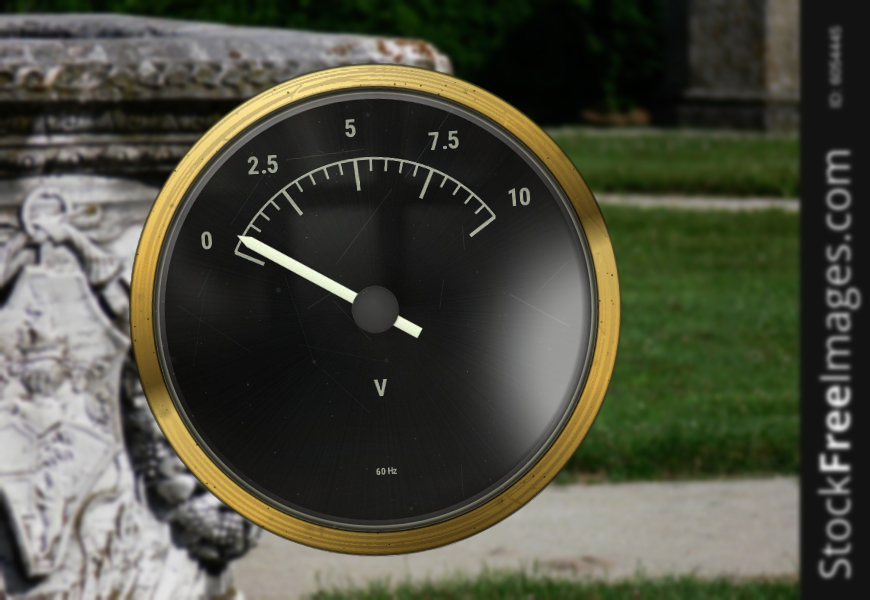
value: {"value": 0.5, "unit": "V"}
